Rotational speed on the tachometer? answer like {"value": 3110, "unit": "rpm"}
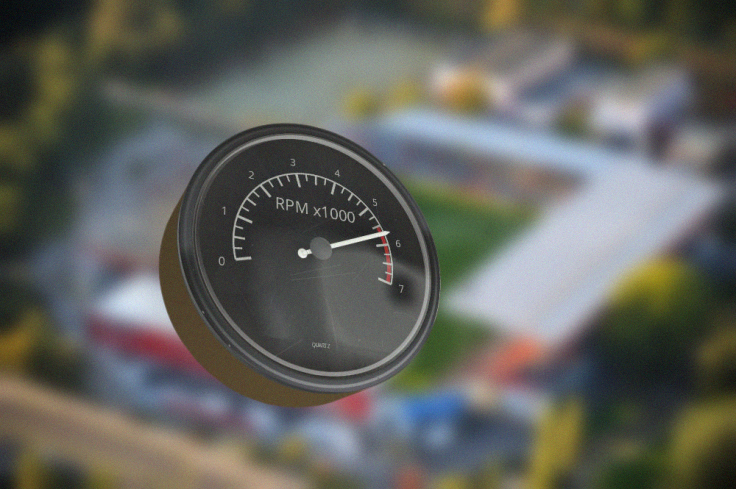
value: {"value": 5750, "unit": "rpm"}
